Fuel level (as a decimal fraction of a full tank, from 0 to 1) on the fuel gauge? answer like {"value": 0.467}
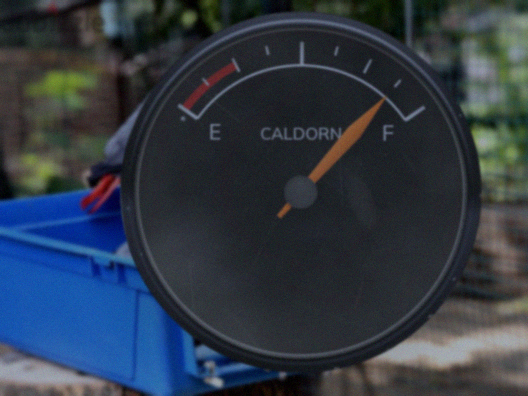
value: {"value": 0.875}
